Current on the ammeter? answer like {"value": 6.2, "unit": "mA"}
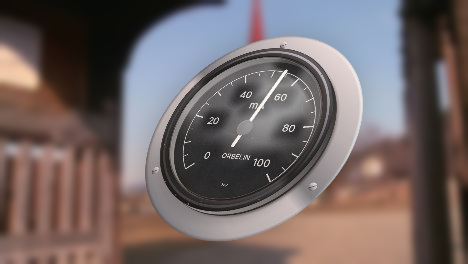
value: {"value": 55, "unit": "mA"}
